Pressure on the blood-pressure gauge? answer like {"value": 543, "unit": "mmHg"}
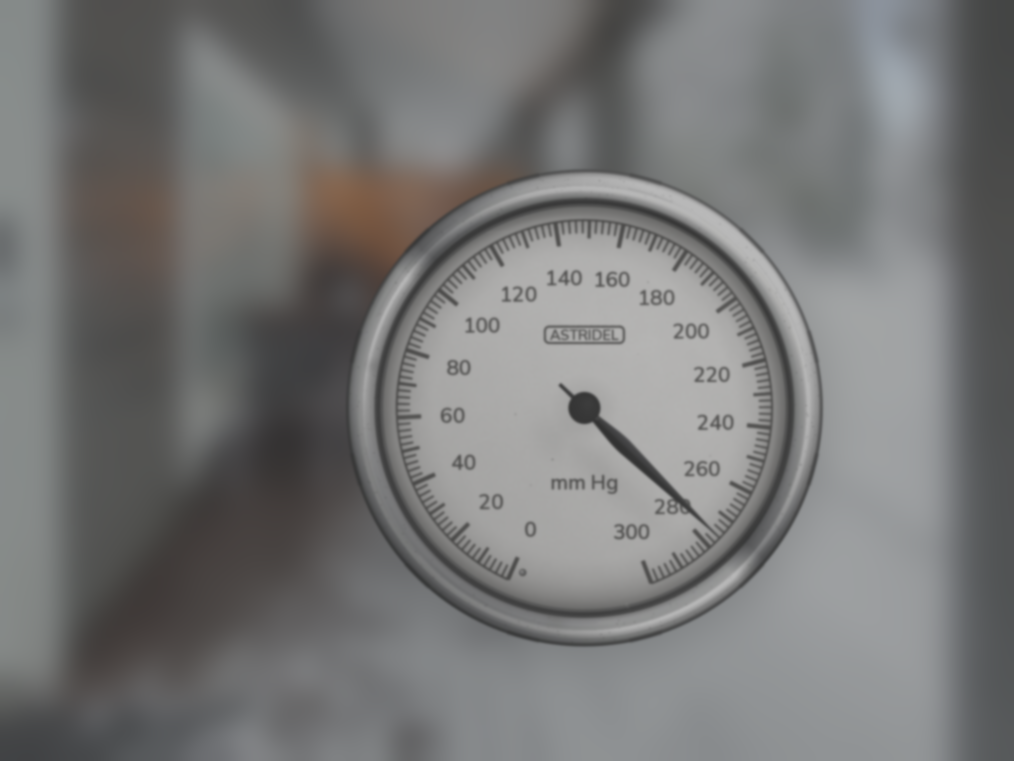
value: {"value": 276, "unit": "mmHg"}
